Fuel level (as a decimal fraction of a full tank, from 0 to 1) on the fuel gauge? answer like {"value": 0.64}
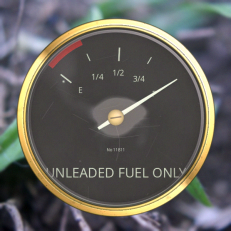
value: {"value": 1}
